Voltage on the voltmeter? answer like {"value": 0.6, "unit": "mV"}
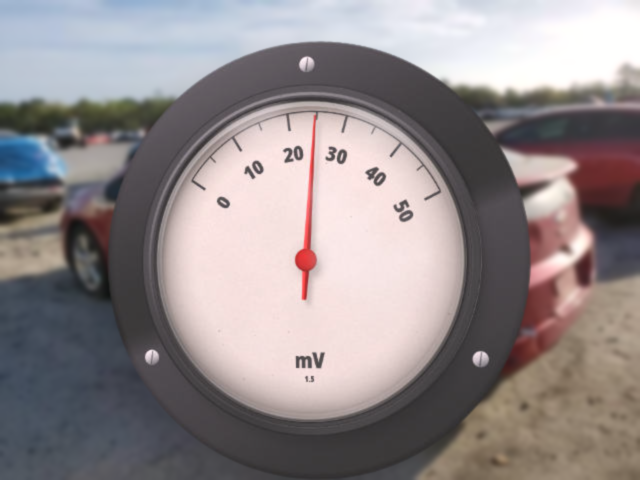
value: {"value": 25, "unit": "mV"}
